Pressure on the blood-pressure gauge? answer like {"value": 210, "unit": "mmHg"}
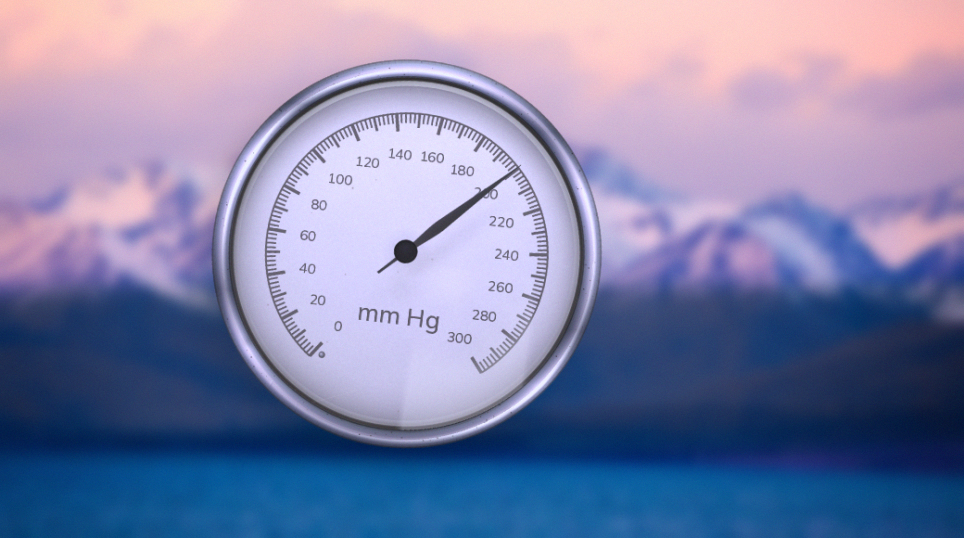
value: {"value": 200, "unit": "mmHg"}
